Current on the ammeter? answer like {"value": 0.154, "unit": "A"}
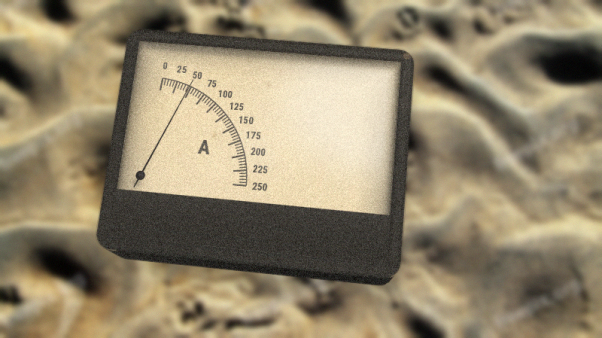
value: {"value": 50, "unit": "A"}
